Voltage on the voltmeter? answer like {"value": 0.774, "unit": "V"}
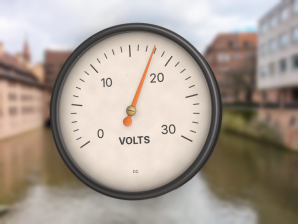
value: {"value": 18, "unit": "V"}
